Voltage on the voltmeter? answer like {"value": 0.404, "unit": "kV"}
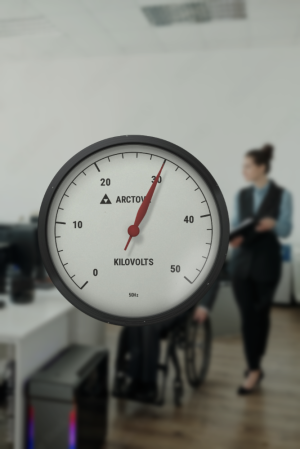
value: {"value": 30, "unit": "kV"}
